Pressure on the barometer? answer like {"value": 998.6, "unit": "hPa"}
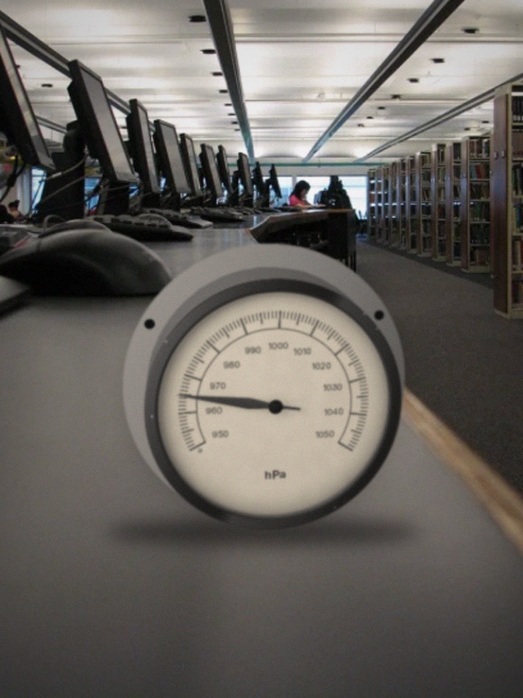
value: {"value": 965, "unit": "hPa"}
